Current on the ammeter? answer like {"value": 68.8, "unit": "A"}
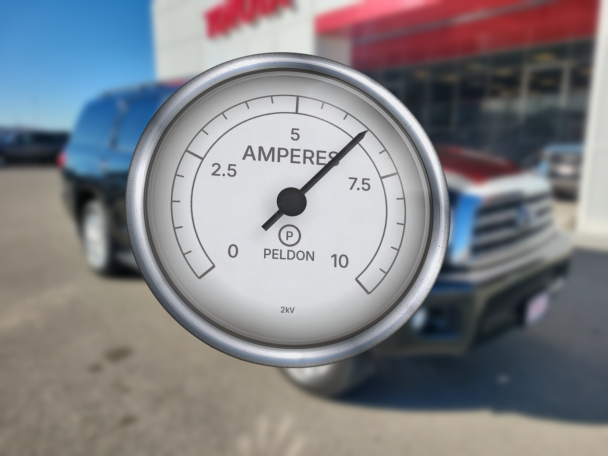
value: {"value": 6.5, "unit": "A"}
